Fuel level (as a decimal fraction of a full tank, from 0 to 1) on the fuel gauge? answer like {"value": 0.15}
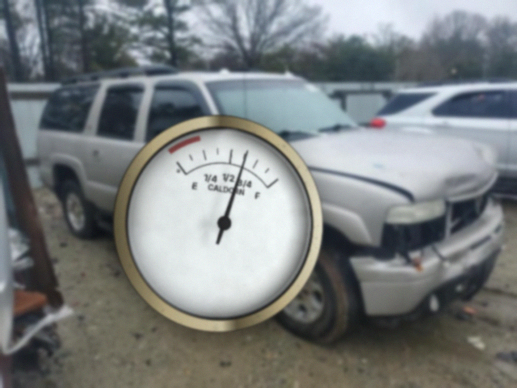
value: {"value": 0.625}
